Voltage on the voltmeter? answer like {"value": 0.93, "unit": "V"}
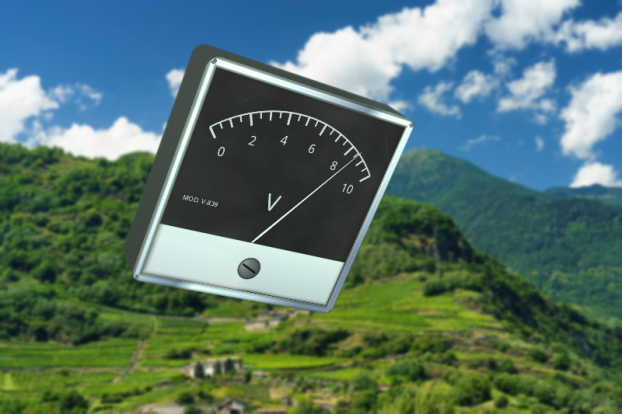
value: {"value": 8.5, "unit": "V"}
